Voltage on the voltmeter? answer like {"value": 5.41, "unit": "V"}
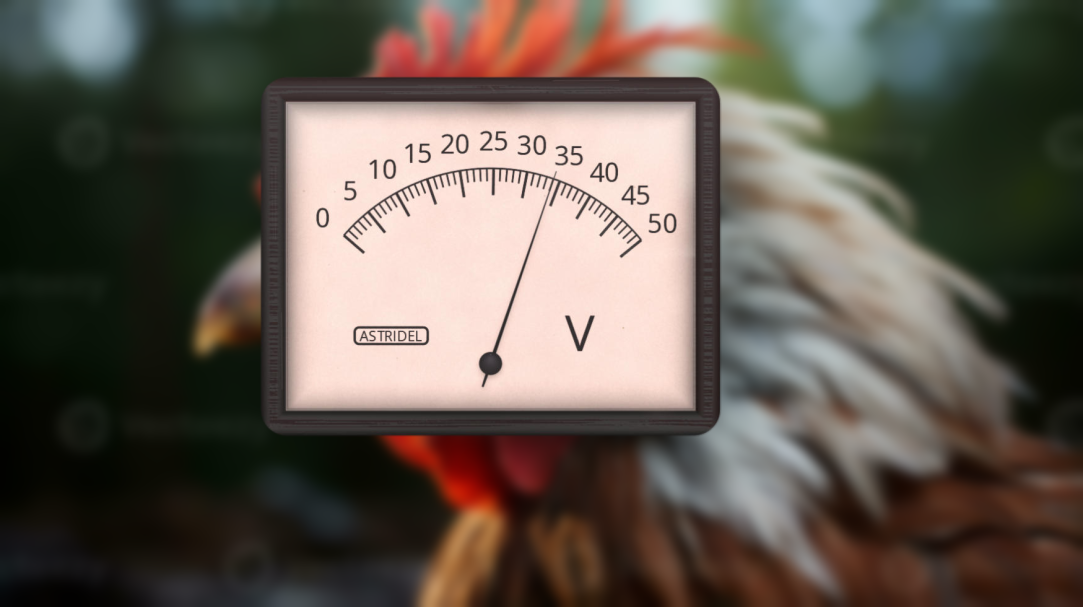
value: {"value": 34, "unit": "V"}
